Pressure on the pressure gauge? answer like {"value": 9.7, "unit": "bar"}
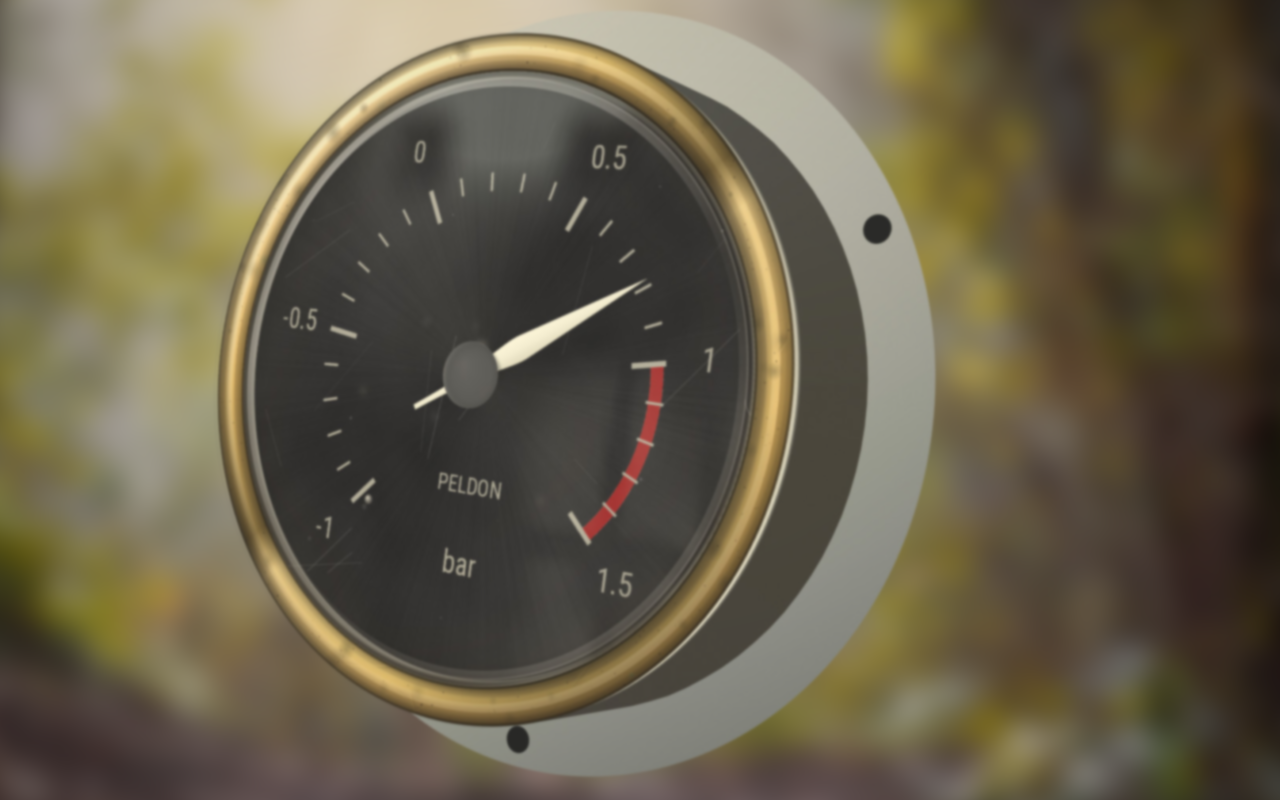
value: {"value": 0.8, "unit": "bar"}
